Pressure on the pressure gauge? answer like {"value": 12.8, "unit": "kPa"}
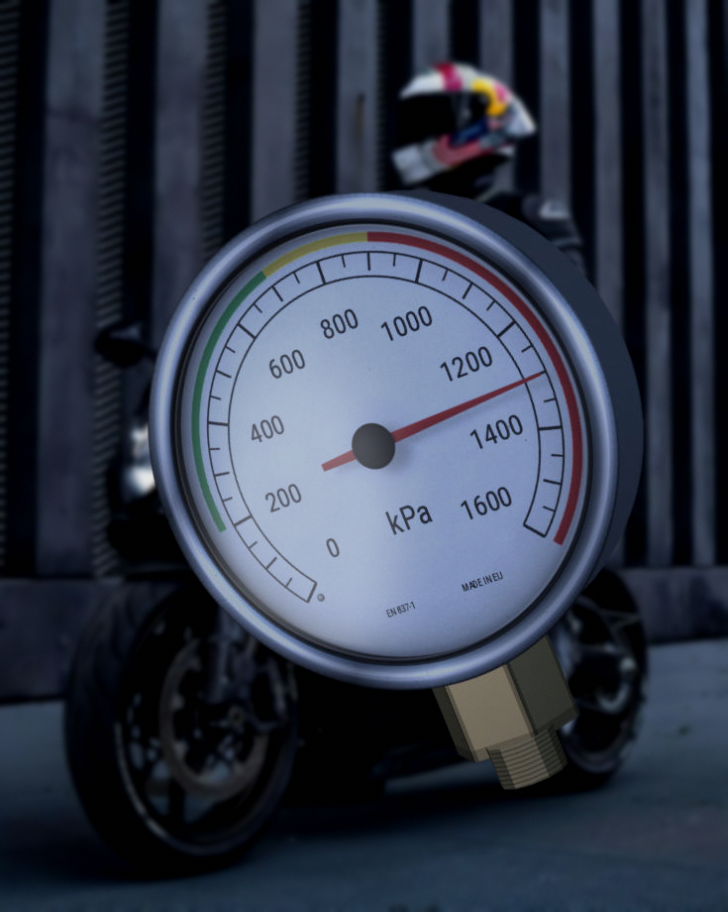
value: {"value": 1300, "unit": "kPa"}
